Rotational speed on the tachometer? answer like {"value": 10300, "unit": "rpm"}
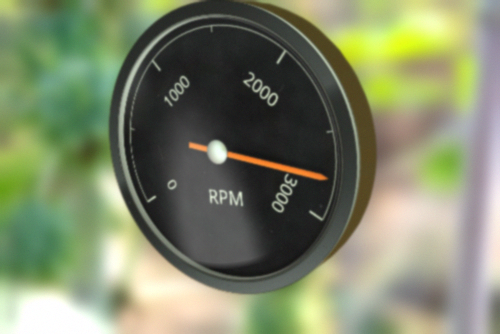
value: {"value": 2750, "unit": "rpm"}
